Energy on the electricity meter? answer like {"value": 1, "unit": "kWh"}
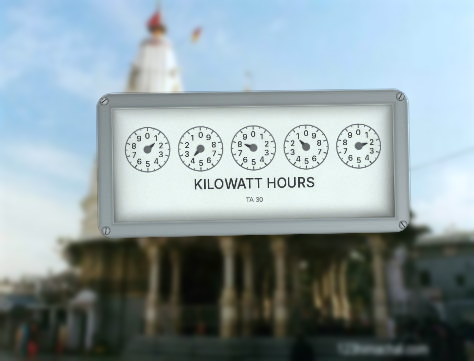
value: {"value": 13812, "unit": "kWh"}
